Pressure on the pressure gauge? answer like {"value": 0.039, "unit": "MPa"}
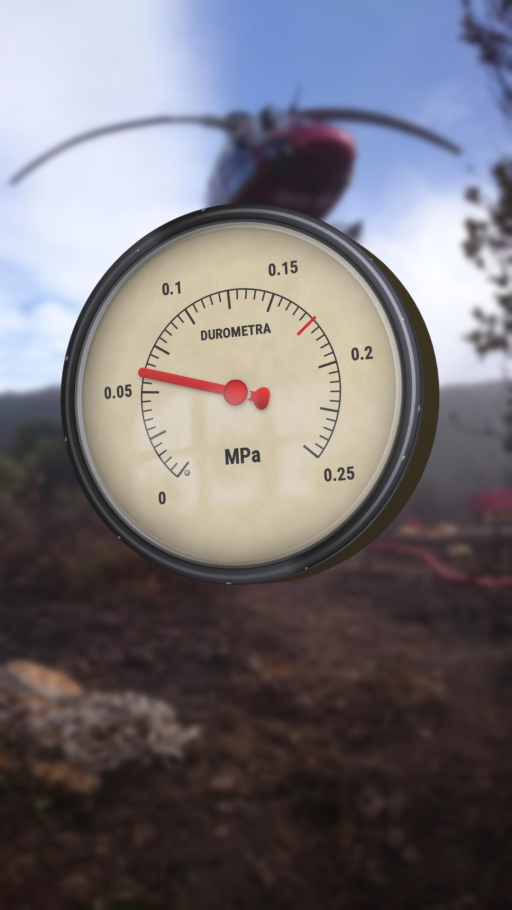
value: {"value": 0.06, "unit": "MPa"}
